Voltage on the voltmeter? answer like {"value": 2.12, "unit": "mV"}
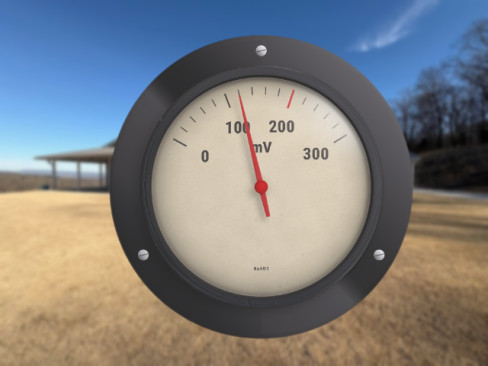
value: {"value": 120, "unit": "mV"}
